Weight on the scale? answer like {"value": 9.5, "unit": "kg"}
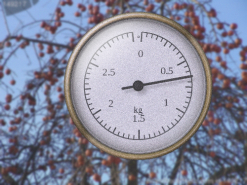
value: {"value": 0.65, "unit": "kg"}
